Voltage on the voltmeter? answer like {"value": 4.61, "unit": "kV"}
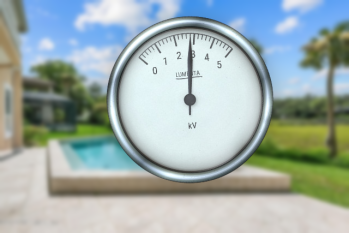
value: {"value": 2.8, "unit": "kV"}
